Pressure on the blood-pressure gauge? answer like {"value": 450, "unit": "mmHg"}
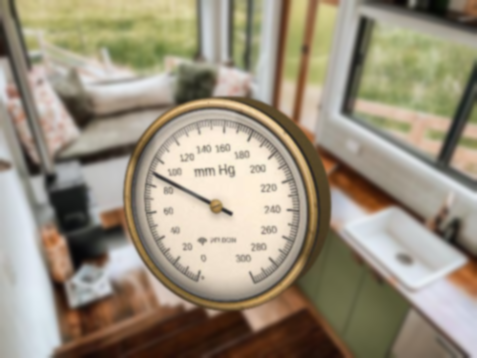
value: {"value": 90, "unit": "mmHg"}
